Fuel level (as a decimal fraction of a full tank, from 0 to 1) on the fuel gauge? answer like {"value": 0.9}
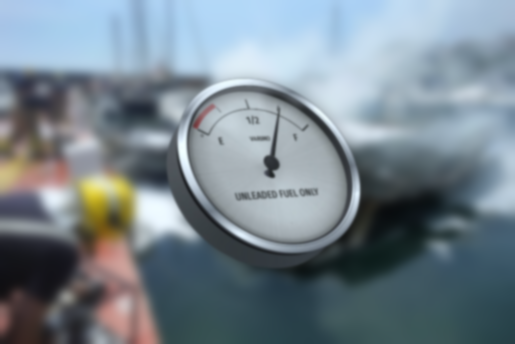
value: {"value": 0.75}
